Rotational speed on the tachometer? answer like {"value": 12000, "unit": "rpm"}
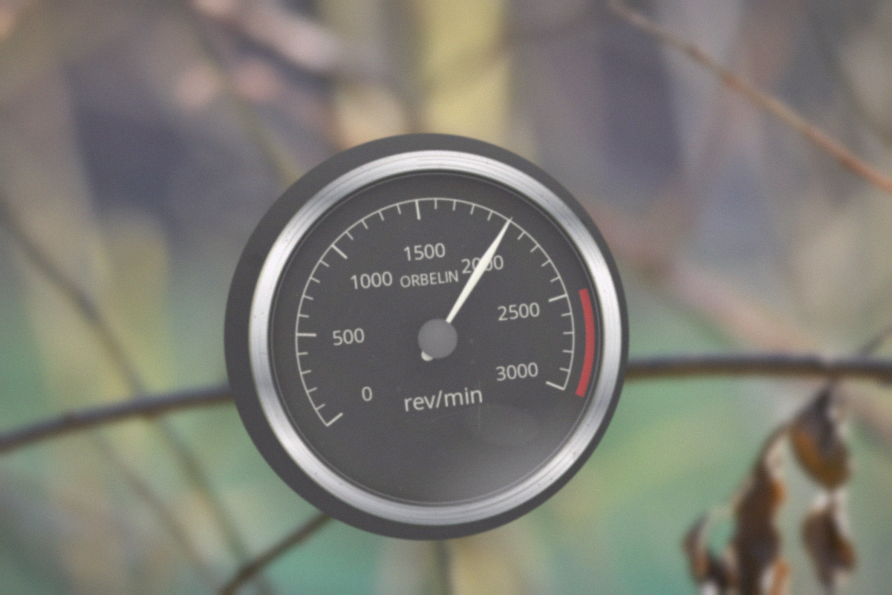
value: {"value": 2000, "unit": "rpm"}
